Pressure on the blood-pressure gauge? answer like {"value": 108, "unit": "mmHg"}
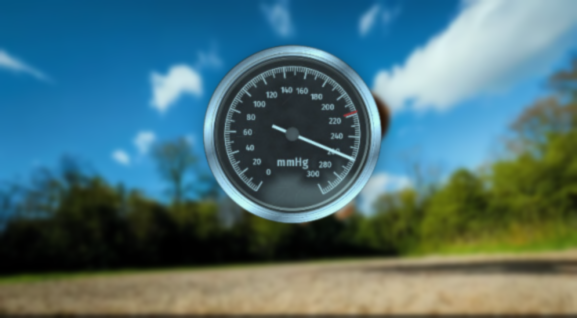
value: {"value": 260, "unit": "mmHg"}
